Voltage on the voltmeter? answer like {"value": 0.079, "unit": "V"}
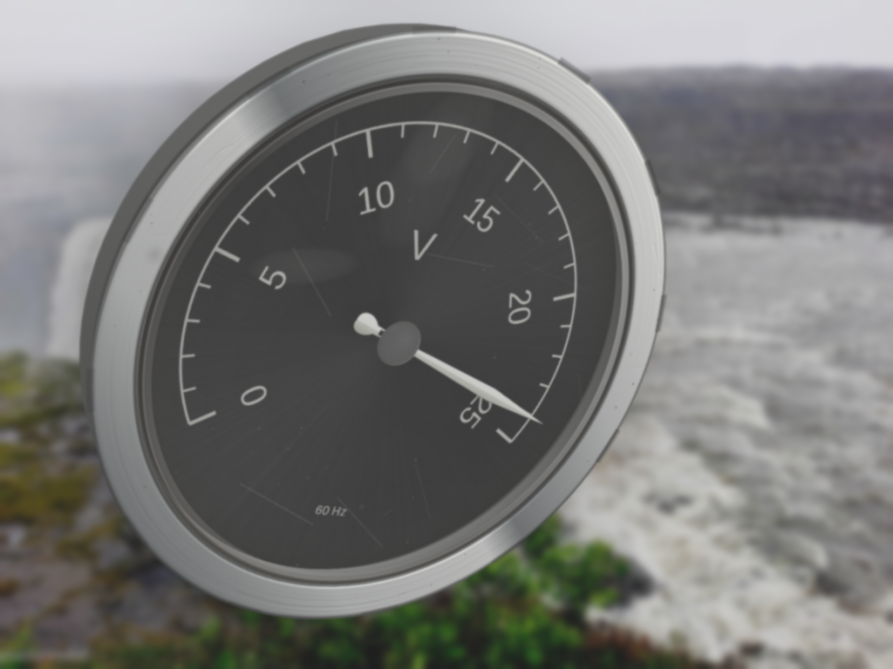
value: {"value": 24, "unit": "V"}
